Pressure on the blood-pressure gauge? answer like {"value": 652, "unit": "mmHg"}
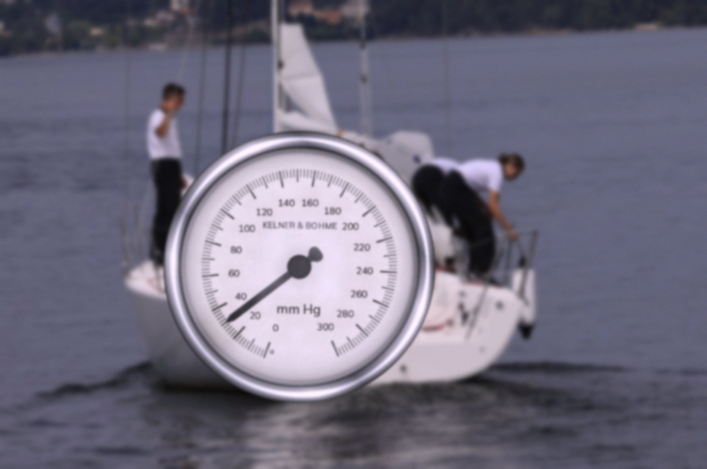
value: {"value": 30, "unit": "mmHg"}
